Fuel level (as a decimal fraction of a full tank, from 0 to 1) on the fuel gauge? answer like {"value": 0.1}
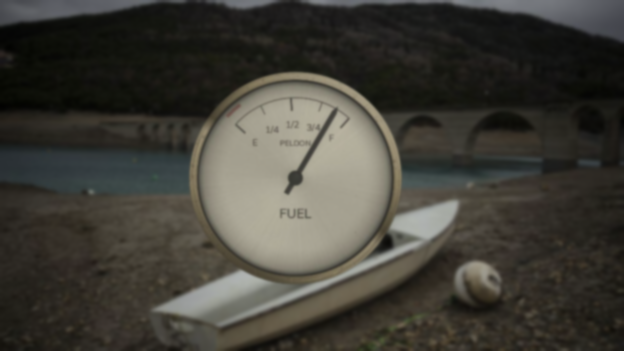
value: {"value": 0.875}
